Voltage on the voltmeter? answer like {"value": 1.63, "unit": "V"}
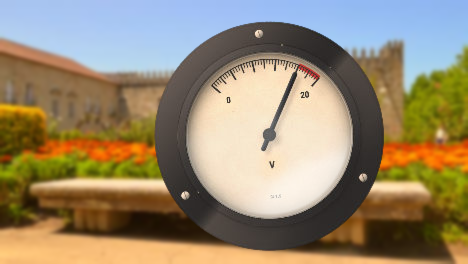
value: {"value": 16, "unit": "V"}
